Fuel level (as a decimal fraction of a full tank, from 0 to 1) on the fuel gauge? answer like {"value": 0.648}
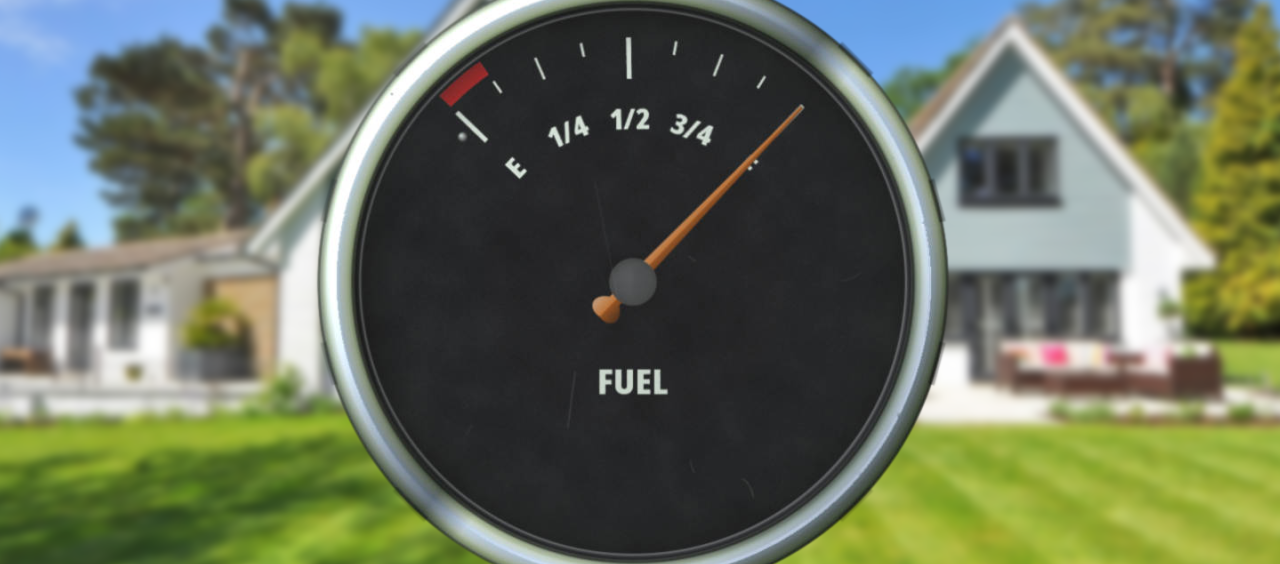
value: {"value": 1}
